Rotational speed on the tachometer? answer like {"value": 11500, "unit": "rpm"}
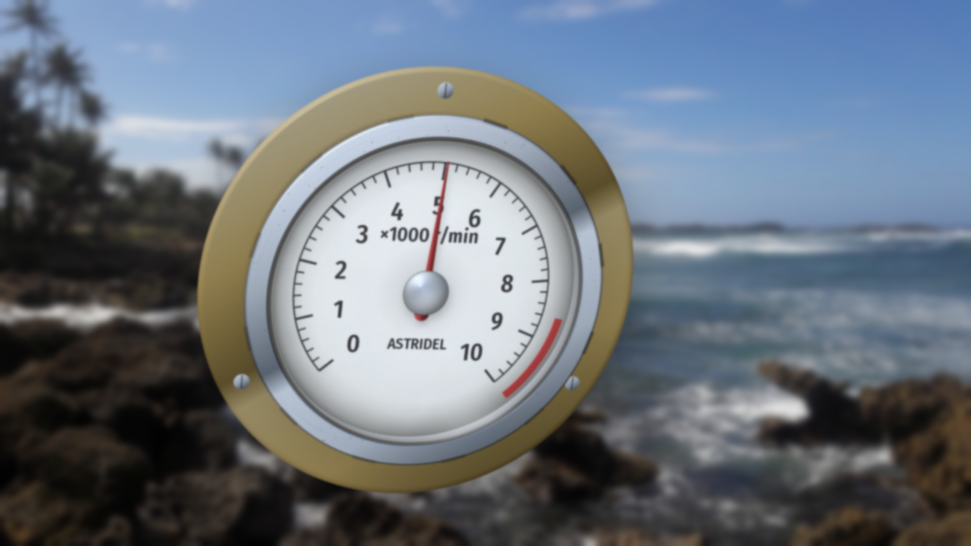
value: {"value": 5000, "unit": "rpm"}
